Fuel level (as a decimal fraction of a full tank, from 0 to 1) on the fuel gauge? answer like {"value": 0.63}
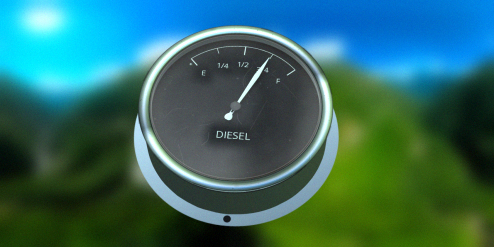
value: {"value": 0.75}
